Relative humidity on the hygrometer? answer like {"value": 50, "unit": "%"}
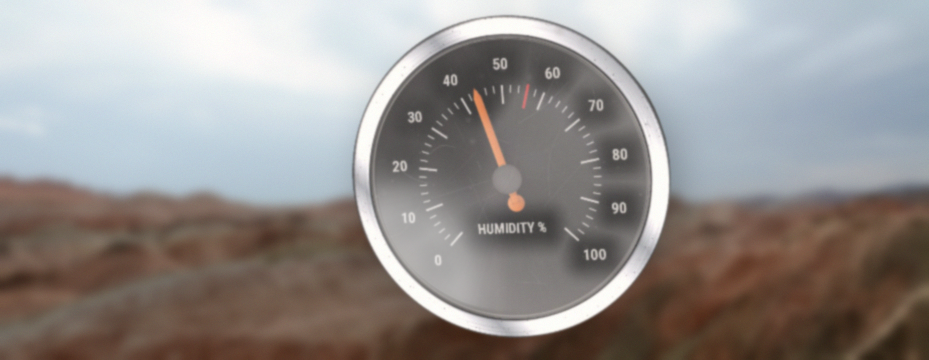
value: {"value": 44, "unit": "%"}
